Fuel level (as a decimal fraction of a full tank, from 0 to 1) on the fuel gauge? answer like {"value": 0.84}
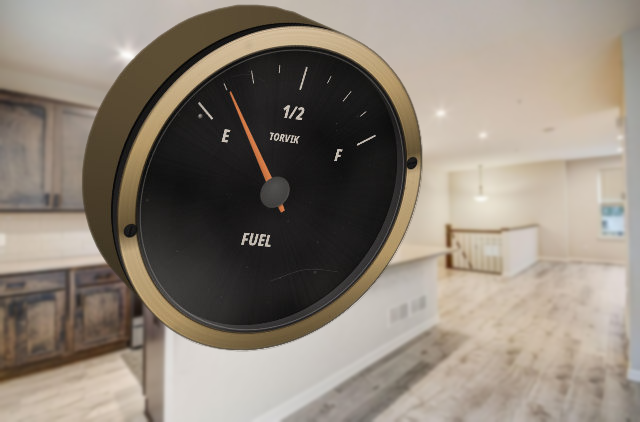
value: {"value": 0.125}
